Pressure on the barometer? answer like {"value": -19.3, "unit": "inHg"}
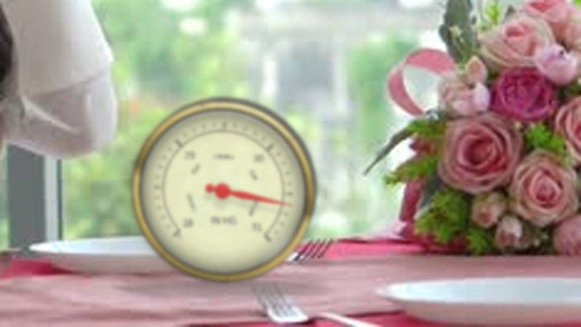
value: {"value": 30.6, "unit": "inHg"}
